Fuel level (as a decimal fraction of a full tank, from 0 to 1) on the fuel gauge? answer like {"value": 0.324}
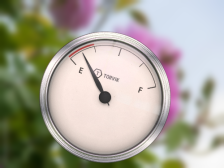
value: {"value": 0.125}
